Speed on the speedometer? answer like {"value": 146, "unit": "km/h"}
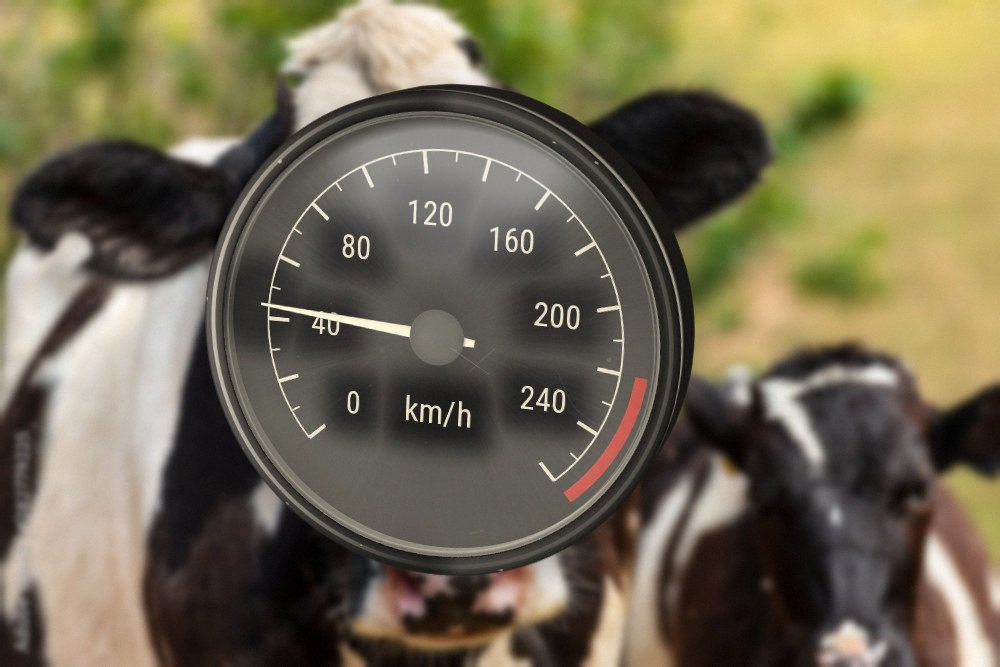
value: {"value": 45, "unit": "km/h"}
